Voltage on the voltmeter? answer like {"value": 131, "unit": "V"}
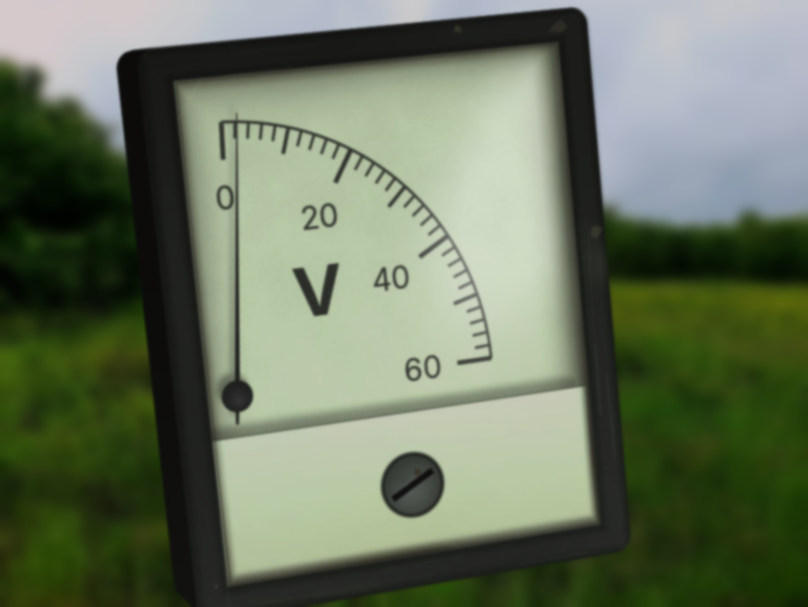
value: {"value": 2, "unit": "V"}
